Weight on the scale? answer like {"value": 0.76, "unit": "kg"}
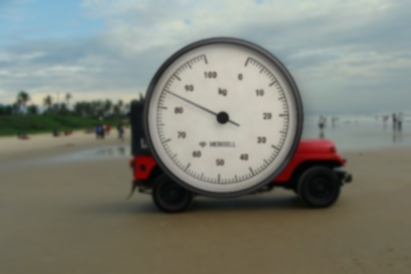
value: {"value": 85, "unit": "kg"}
